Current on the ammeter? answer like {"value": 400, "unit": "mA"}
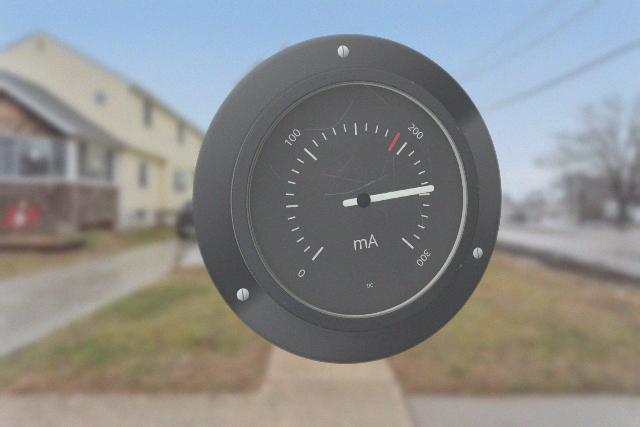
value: {"value": 245, "unit": "mA"}
